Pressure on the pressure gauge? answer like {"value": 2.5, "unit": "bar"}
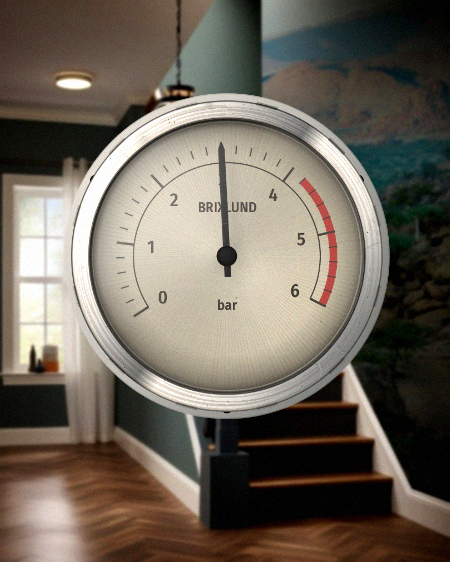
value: {"value": 3, "unit": "bar"}
